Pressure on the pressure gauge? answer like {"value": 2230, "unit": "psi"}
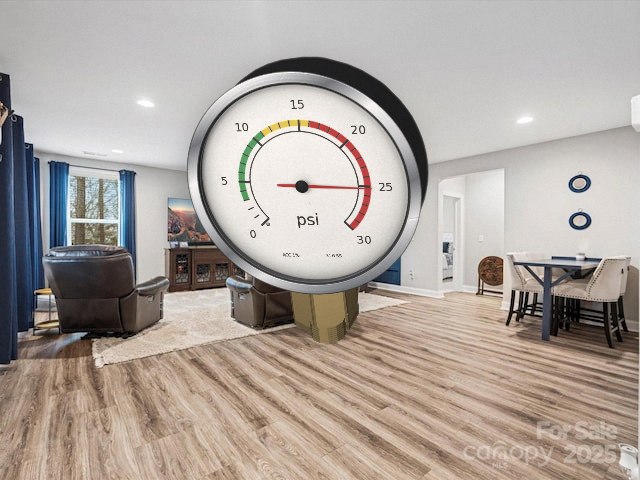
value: {"value": 25, "unit": "psi"}
